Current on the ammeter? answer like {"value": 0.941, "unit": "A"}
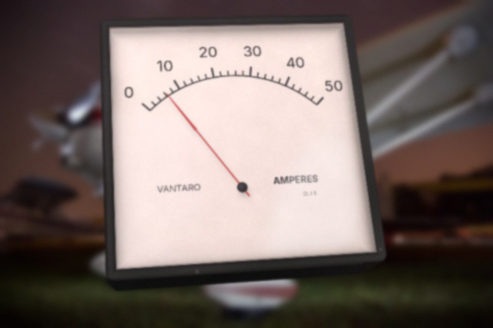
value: {"value": 6, "unit": "A"}
